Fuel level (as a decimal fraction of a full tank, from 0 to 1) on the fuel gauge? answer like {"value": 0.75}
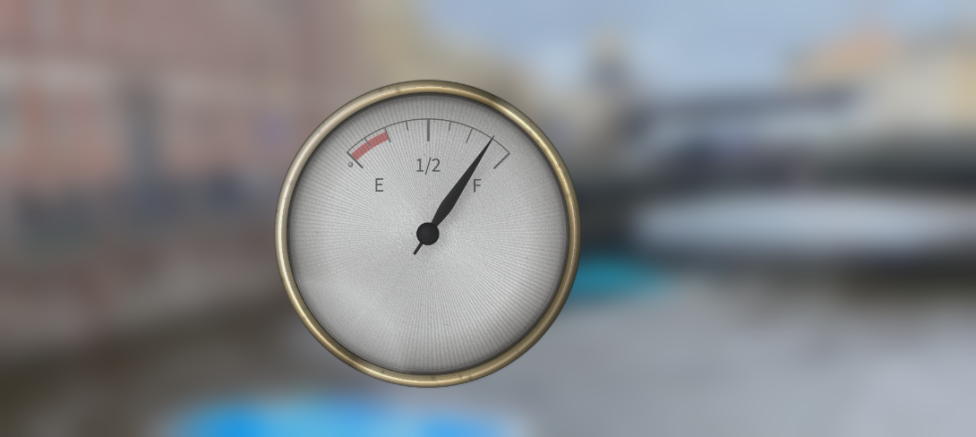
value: {"value": 0.875}
